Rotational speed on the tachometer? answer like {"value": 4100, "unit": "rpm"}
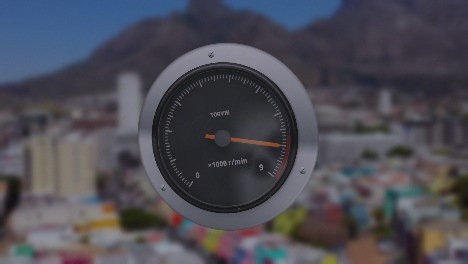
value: {"value": 8000, "unit": "rpm"}
